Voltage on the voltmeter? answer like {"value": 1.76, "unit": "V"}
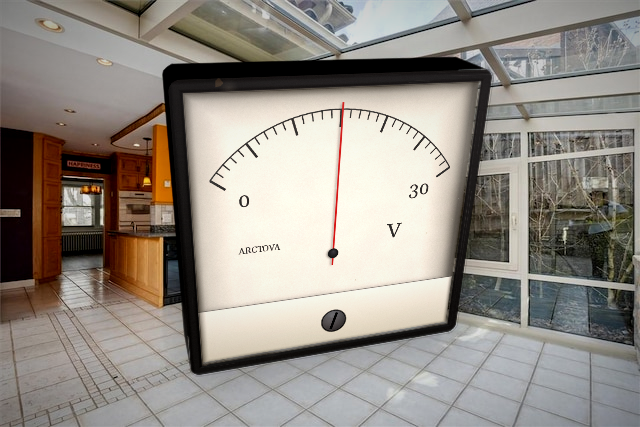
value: {"value": 15, "unit": "V"}
